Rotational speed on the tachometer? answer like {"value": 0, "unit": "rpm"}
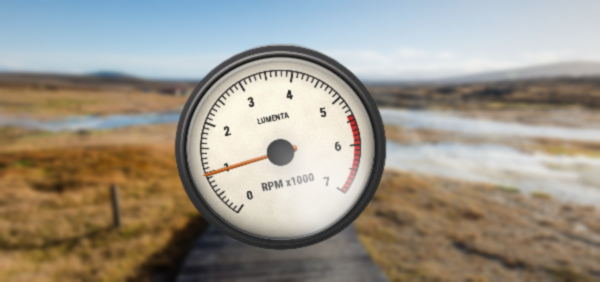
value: {"value": 1000, "unit": "rpm"}
